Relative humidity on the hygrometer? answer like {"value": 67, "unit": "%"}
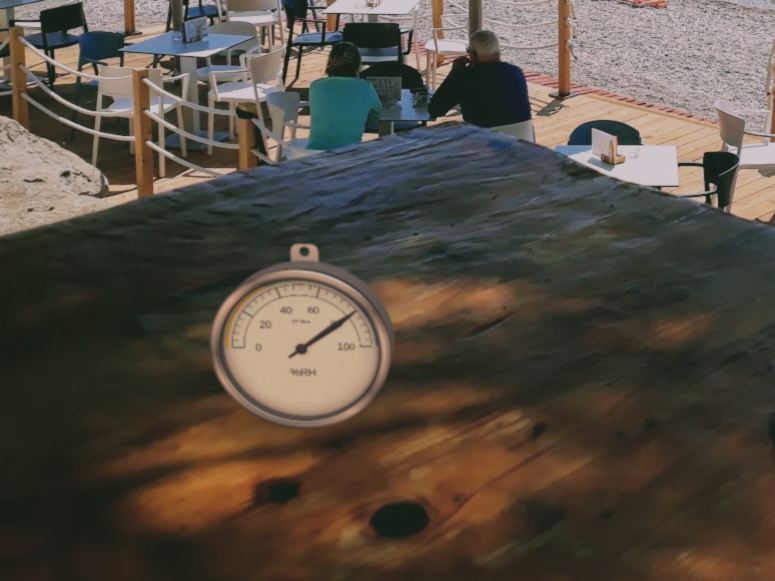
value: {"value": 80, "unit": "%"}
